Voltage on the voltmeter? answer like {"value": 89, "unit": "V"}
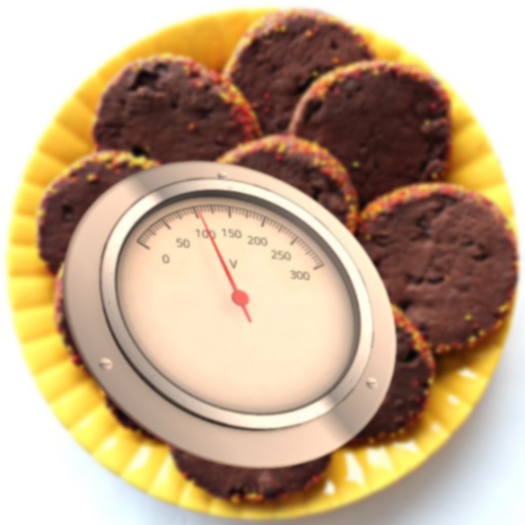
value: {"value": 100, "unit": "V"}
